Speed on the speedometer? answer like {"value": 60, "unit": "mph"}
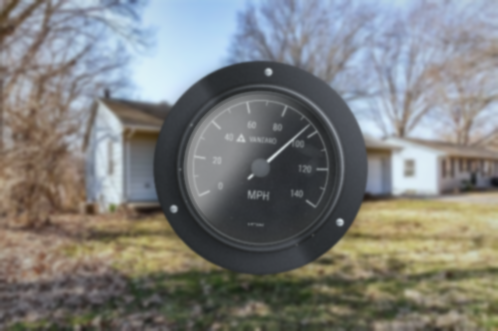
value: {"value": 95, "unit": "mph"}
